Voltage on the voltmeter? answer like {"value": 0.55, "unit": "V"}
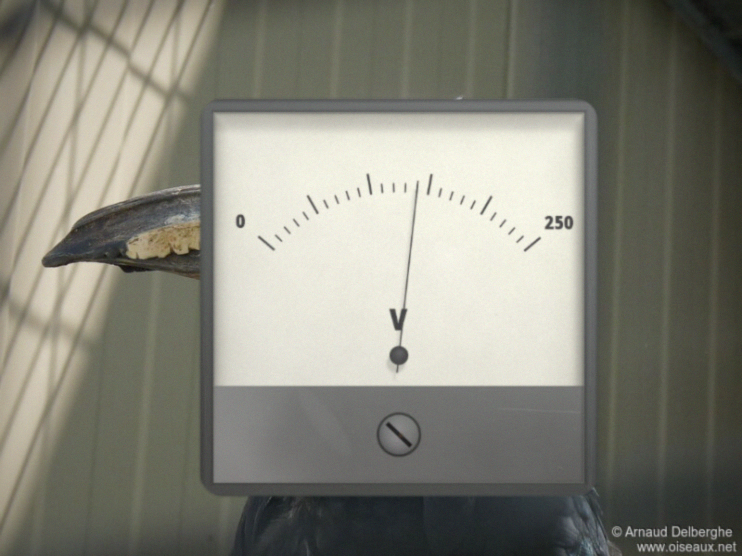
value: {"value": 140, "unit": "V"}
